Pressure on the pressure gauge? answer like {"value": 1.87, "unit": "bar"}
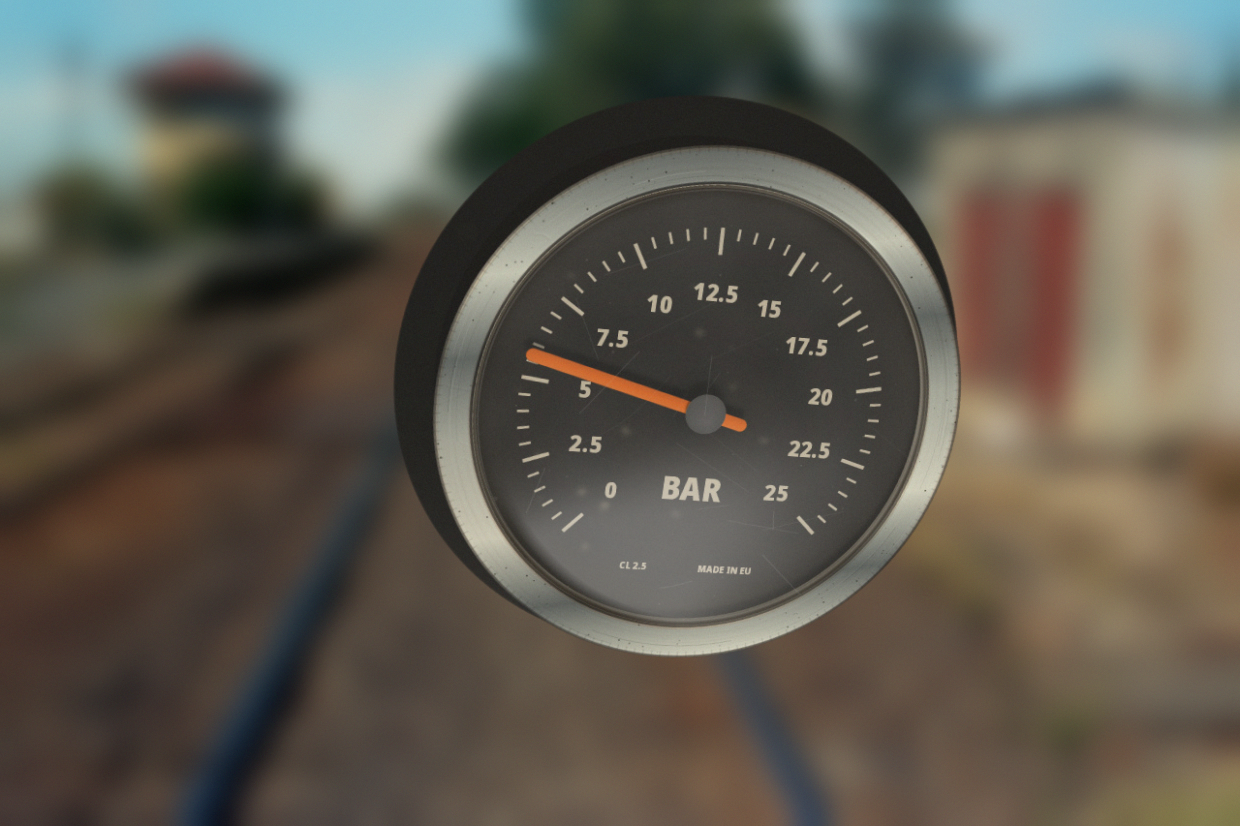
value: {"value": 5.75, "unit": "bar"}
